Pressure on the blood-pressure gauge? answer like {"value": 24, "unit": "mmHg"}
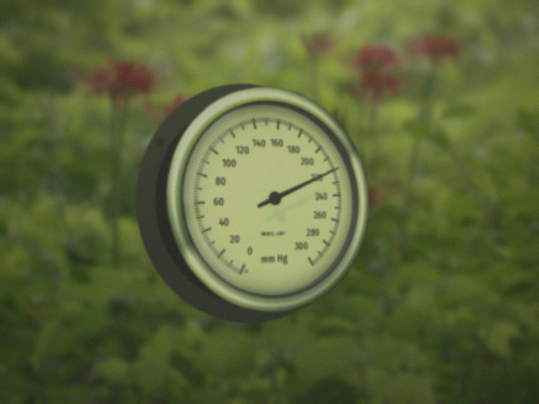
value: {"value": 220, "unit": "mmHg"}
